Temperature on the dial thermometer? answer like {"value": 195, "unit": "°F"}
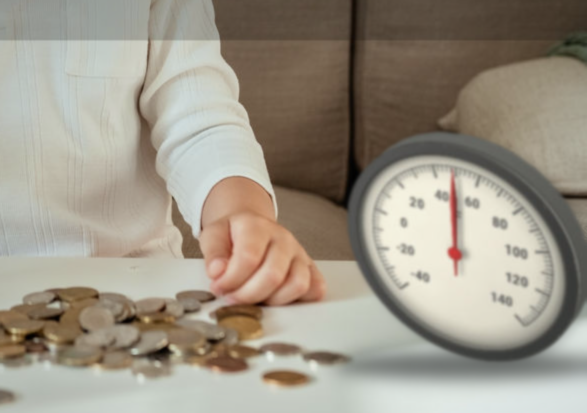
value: {"value": 50, "unit": "°F"}
